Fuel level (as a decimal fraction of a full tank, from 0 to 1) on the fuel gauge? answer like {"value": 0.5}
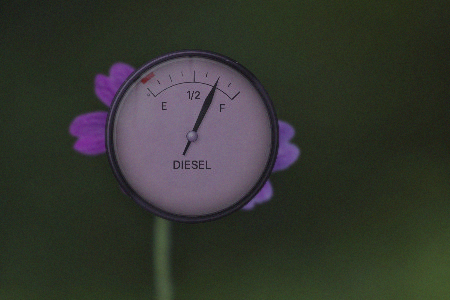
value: {"value": 0.75}
